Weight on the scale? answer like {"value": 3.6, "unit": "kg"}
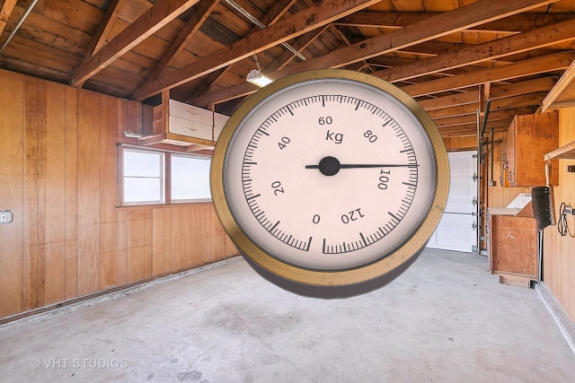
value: {"value": 95, "unit": "kg"}
